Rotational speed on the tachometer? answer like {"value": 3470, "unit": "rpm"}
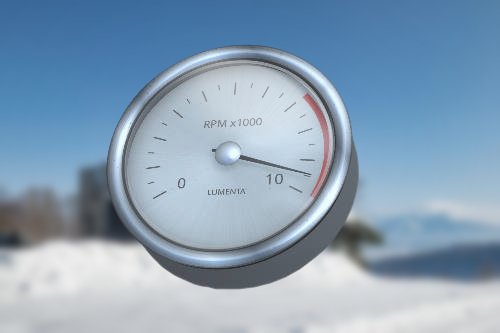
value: {"value": 9500, "unit": "rpm"}
